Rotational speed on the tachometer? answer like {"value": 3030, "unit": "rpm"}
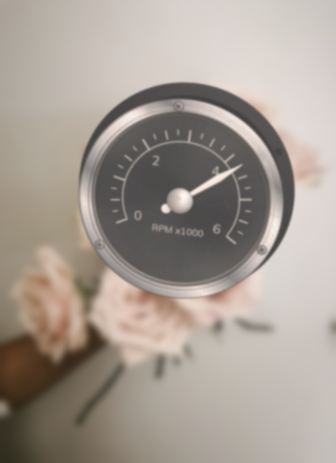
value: {"value": 4250, "unit": "rpm"}
